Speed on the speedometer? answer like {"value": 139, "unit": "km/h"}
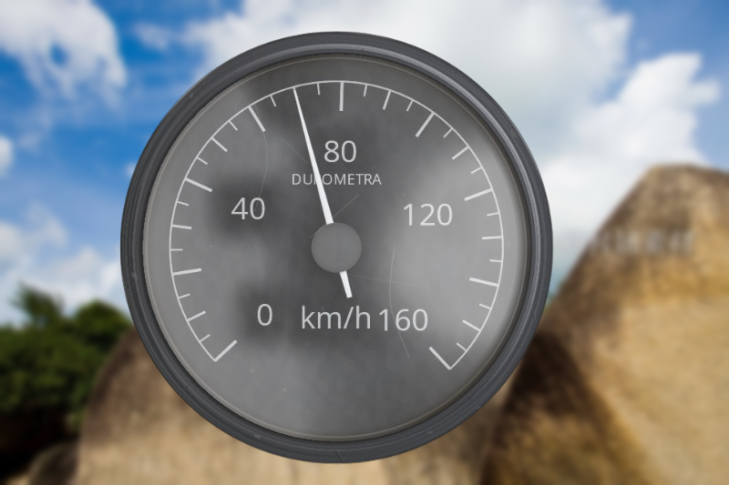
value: {"value": 70, "unit": "km/h"}
